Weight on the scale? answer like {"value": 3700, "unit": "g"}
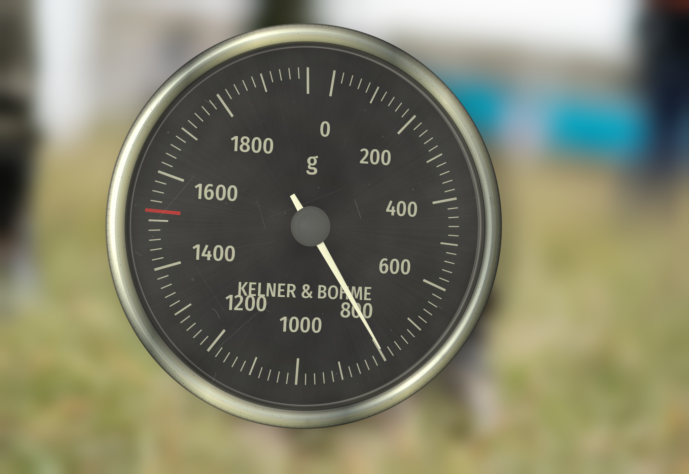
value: {"value": 800, "unit": "g"}
